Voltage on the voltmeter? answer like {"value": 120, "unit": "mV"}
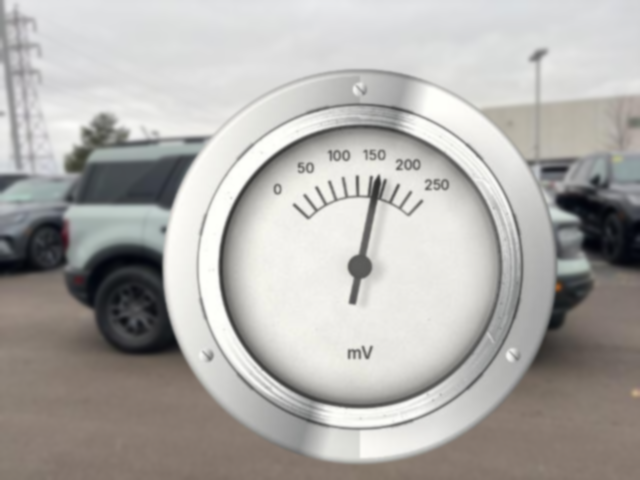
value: {"value": 162.5, "unit": "mV"}
